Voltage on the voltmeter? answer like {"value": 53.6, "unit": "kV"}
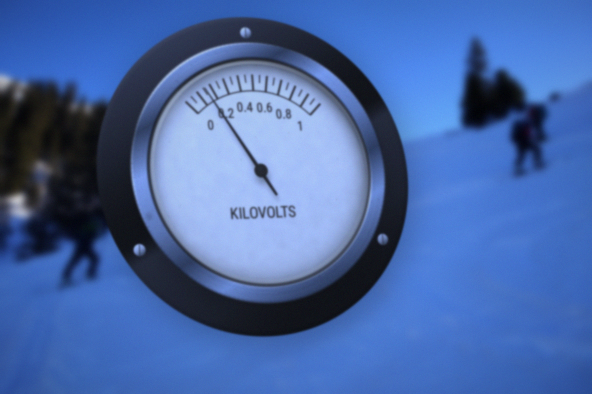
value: {"value": 0.15, "unit": "kV"}
